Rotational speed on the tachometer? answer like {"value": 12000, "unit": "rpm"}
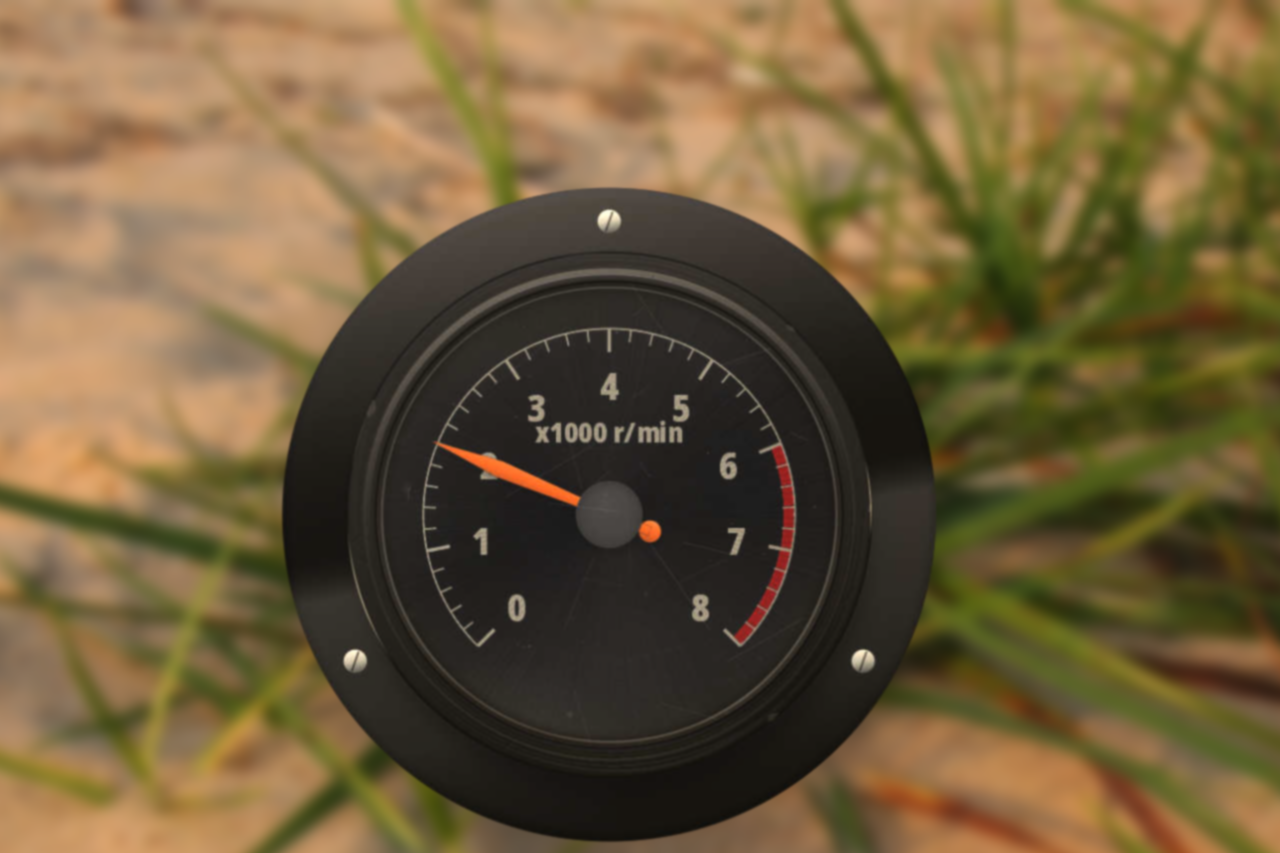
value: {"value": 2000, "unit": "rpm"}
